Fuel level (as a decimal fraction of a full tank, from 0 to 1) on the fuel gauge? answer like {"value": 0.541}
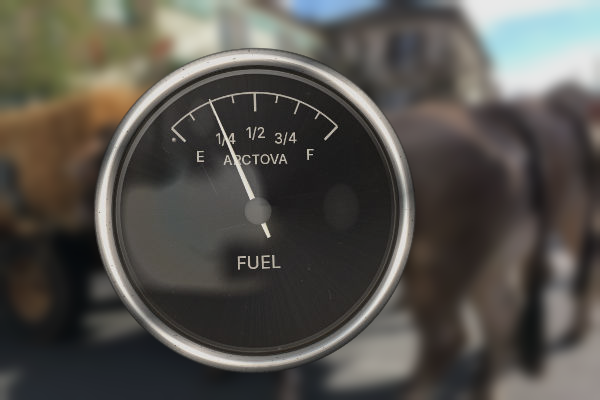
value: {"value": 0.25}
